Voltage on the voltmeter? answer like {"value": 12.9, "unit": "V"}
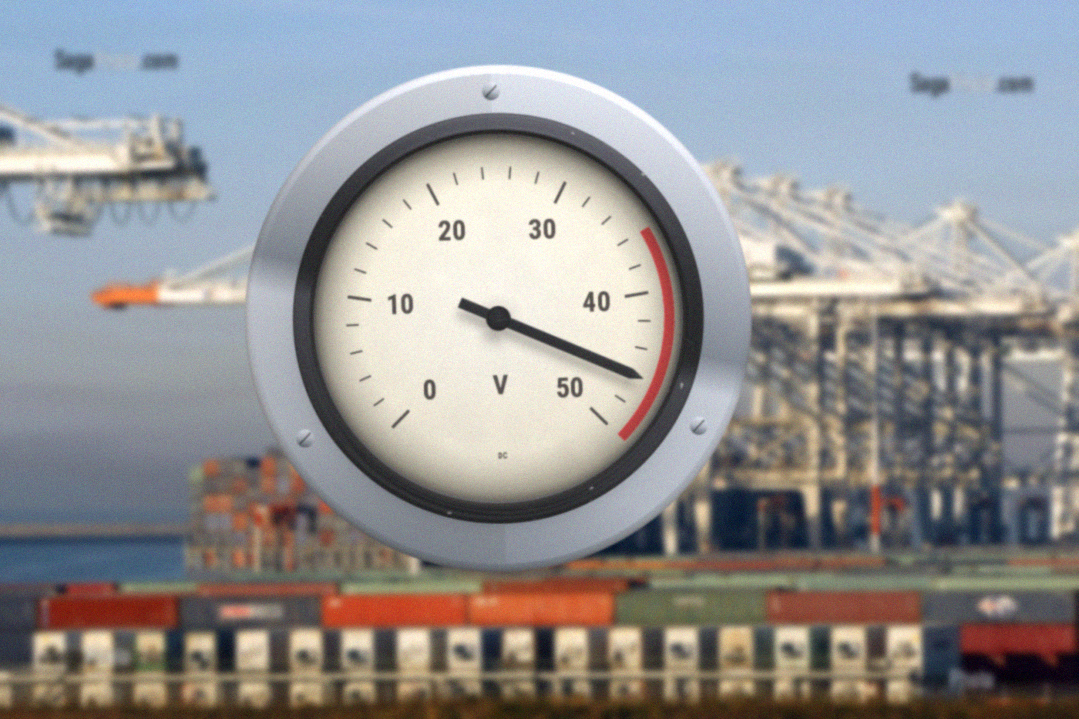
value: {"value": 46, "unit": "V"}
